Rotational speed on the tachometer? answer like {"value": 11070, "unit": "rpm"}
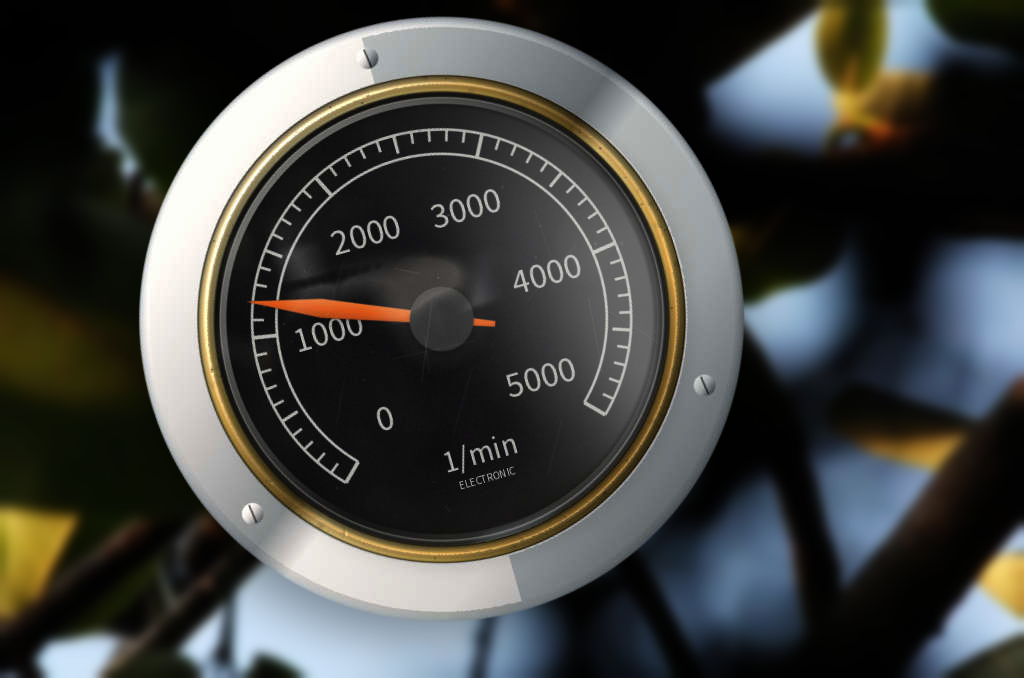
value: {"value": 1200, "unit": "rpm"}
